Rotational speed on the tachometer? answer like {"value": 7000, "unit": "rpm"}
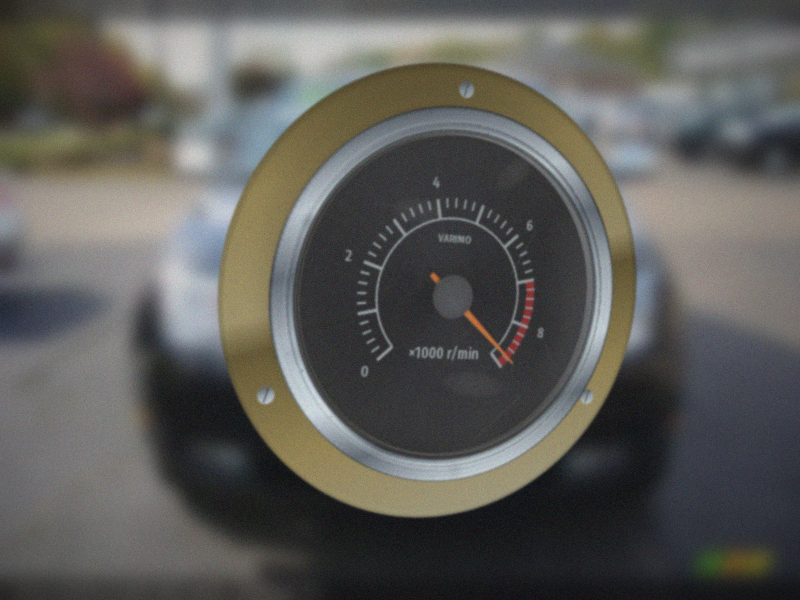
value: {"value": 8800, "unit": "rpm"}
